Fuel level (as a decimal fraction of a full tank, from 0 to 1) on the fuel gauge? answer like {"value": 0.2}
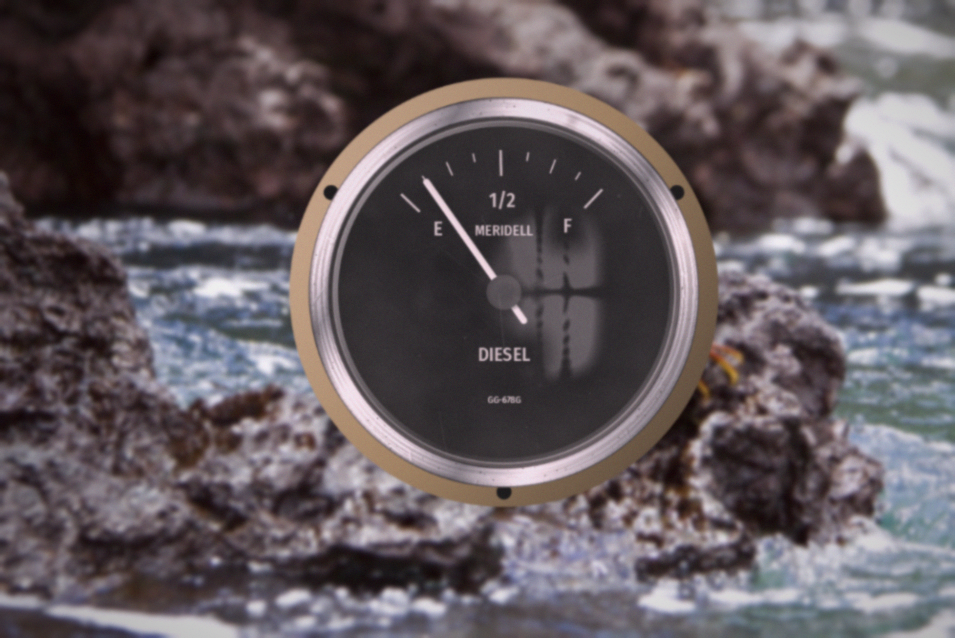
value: {"value": 0.125}
